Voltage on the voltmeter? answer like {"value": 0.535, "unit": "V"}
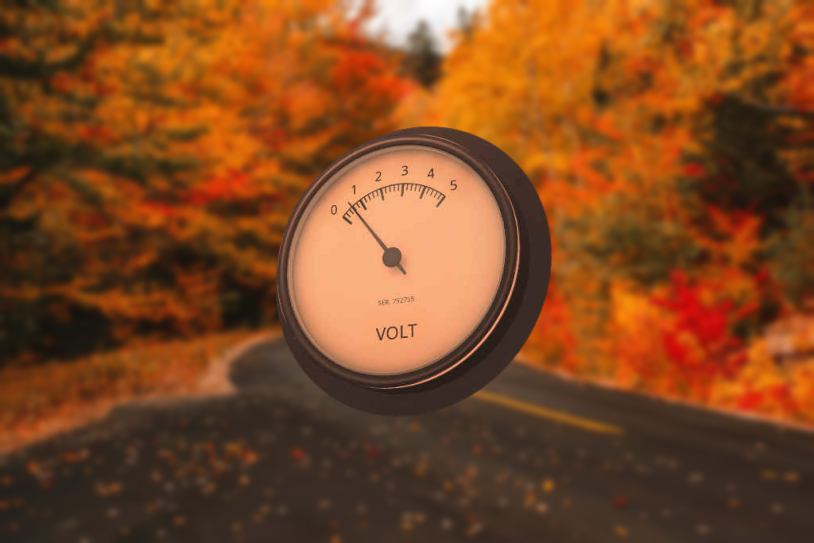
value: {"value": 0.6, "unit": "V"}
